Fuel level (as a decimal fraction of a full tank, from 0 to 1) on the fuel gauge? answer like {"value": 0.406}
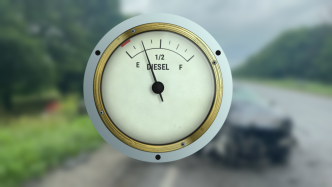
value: {"value": 0.25}
